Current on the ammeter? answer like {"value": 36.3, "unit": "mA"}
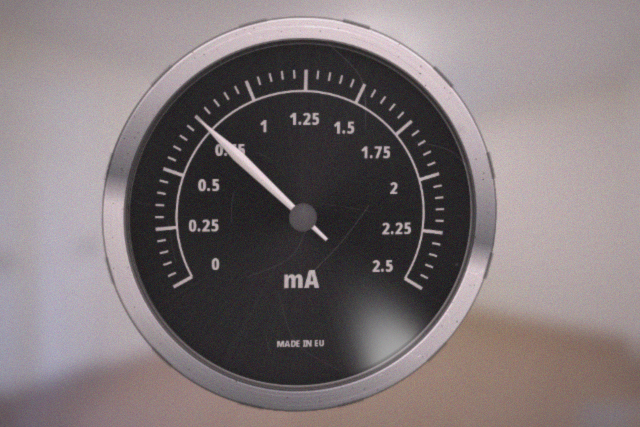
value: {"value": 0.75, "unit": "mA"}
